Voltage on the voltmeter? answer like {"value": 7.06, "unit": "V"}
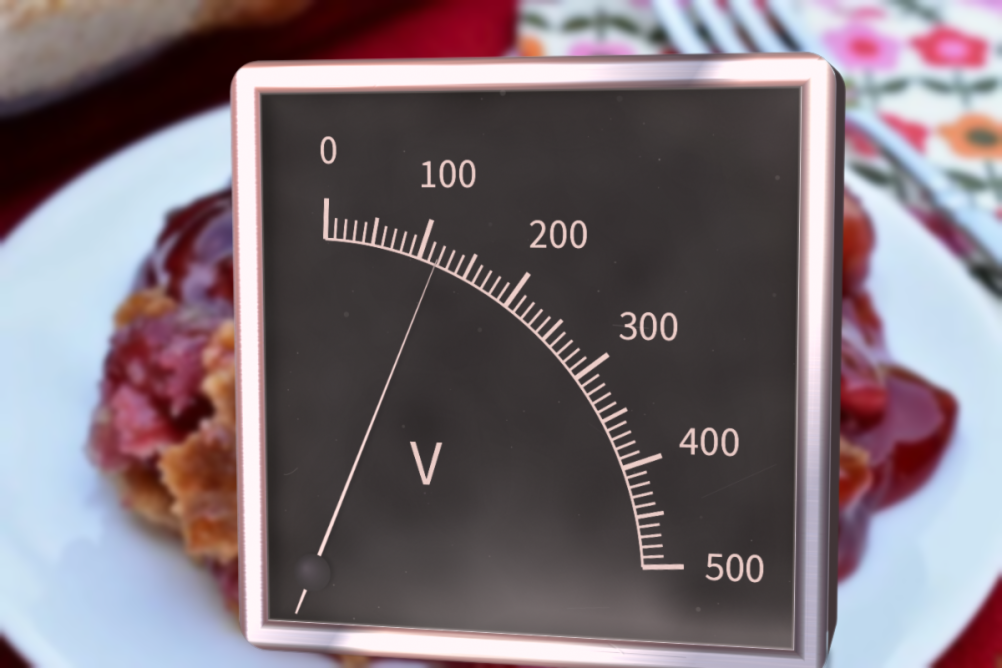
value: {"value": 120, "unit": "V"}
